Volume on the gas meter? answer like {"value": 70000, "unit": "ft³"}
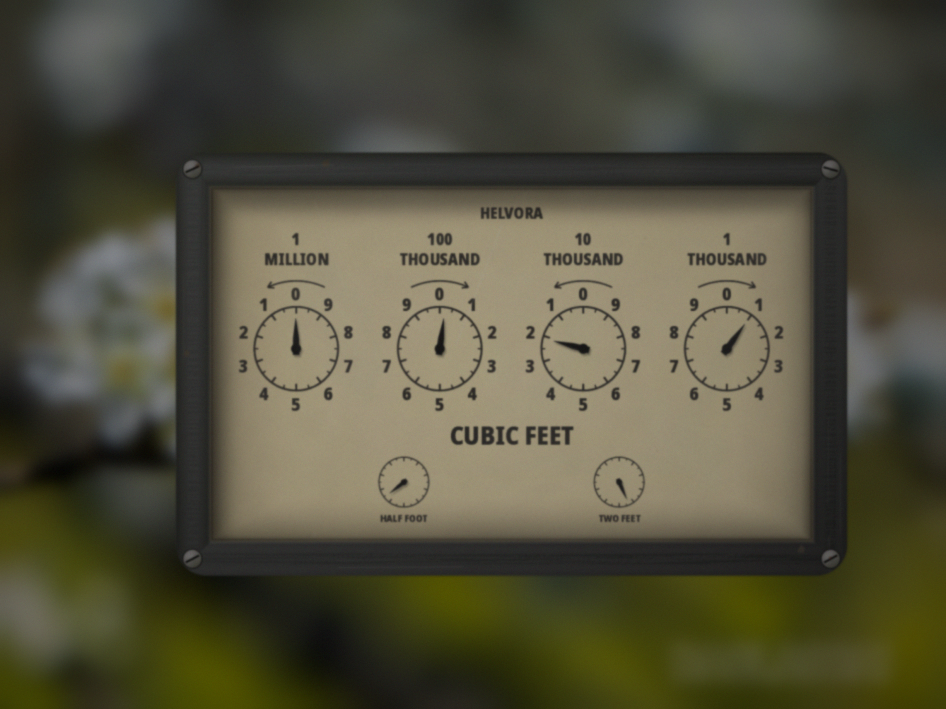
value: {"value": 2100, "unit": "ft³"}
